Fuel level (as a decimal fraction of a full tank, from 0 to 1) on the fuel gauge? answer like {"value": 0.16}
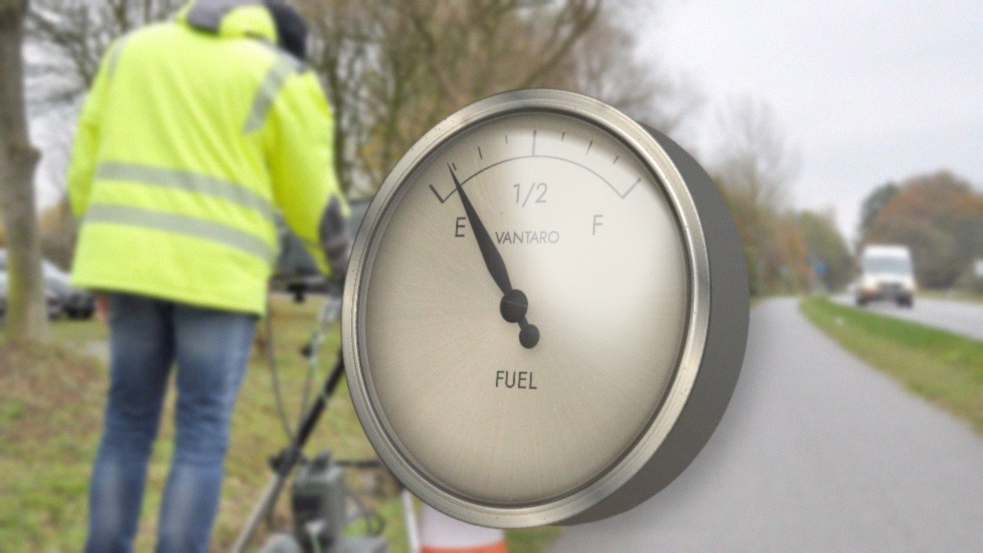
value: {"value": 0.125}
